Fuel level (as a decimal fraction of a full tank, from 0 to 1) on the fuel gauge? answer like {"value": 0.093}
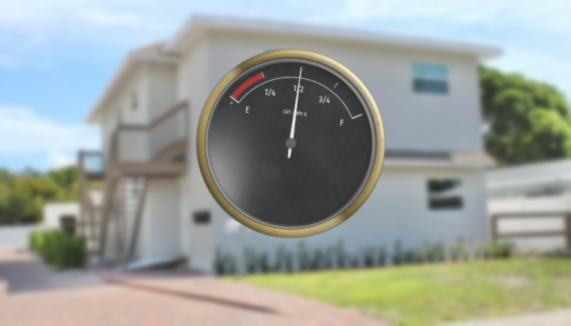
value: {"value": 0.5}
